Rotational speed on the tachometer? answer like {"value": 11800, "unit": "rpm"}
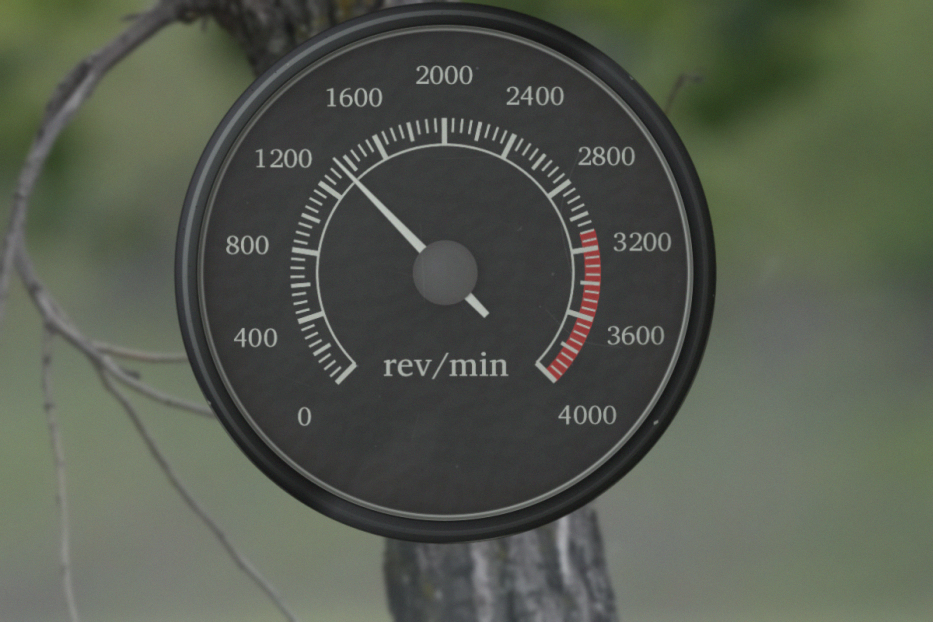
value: {"value": 1350, "unit": "rpm"}
